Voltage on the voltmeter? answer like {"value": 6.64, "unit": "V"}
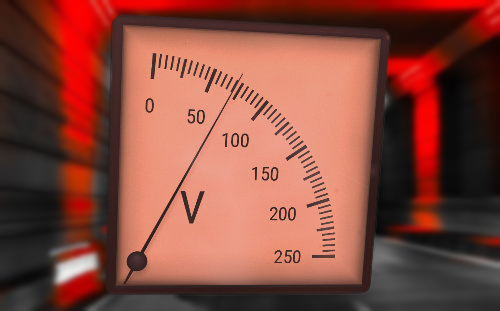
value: {"value": 70, "unit": "V"}
